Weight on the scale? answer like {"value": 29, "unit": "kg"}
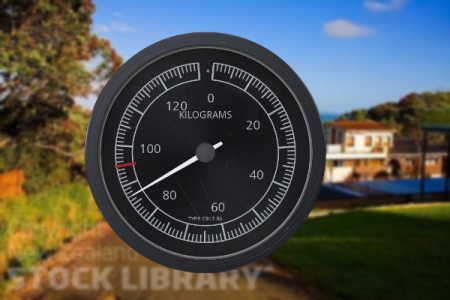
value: {"value": 87, "unit": "kg"}
